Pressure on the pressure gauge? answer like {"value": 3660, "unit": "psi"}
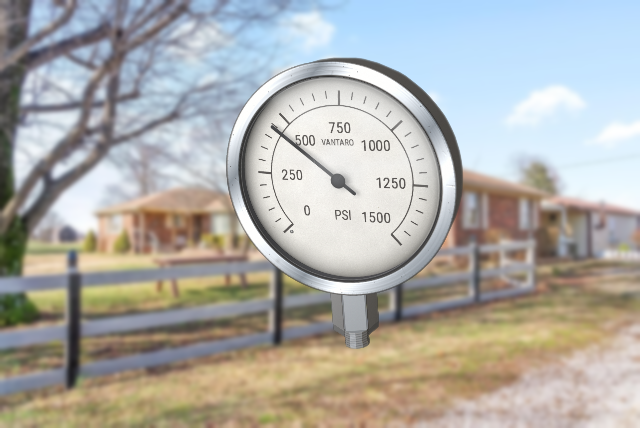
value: {"value": 450, "unit": "psi"}
